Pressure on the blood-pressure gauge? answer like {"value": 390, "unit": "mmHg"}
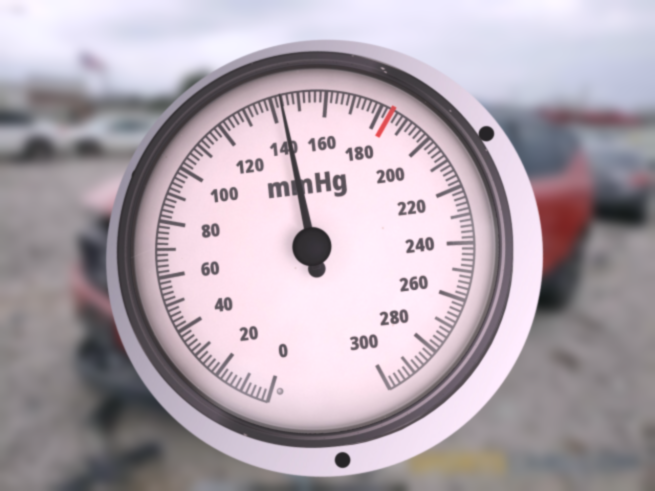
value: {"value": 144, "unit": "mmHg"}
